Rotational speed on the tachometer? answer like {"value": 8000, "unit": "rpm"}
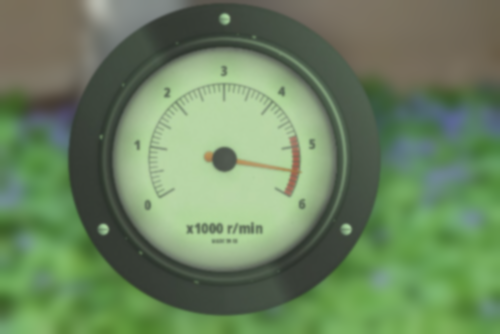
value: {"value": 5500, "unit": "rpm"}
